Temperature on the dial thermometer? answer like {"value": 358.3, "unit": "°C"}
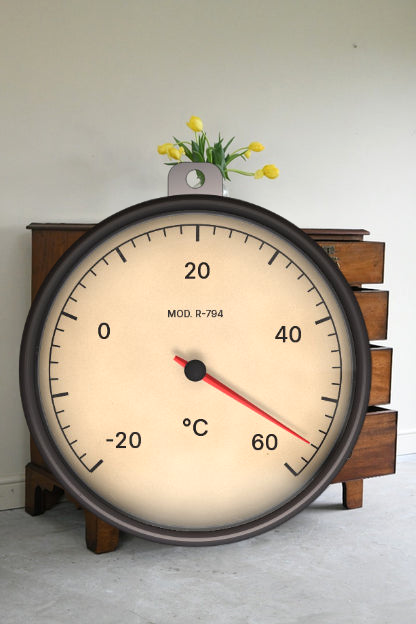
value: {"value": 56, "unit": "°C"}
